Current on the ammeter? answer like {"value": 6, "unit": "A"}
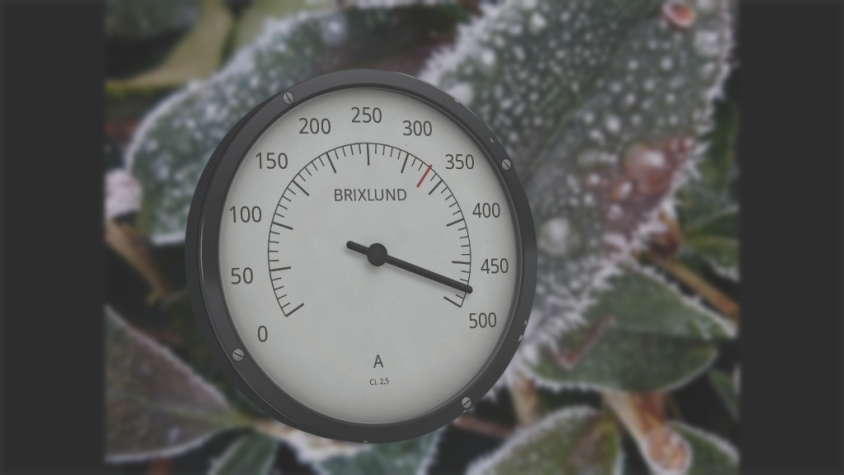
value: {"value": 480, "unit": "A"}
